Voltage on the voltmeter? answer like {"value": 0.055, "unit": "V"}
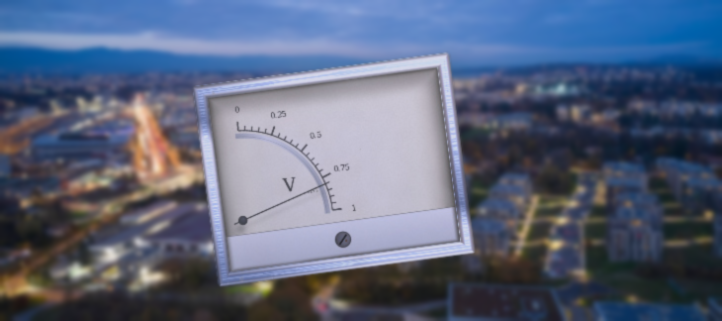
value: {"value": 0.8, "unit": "V"}
